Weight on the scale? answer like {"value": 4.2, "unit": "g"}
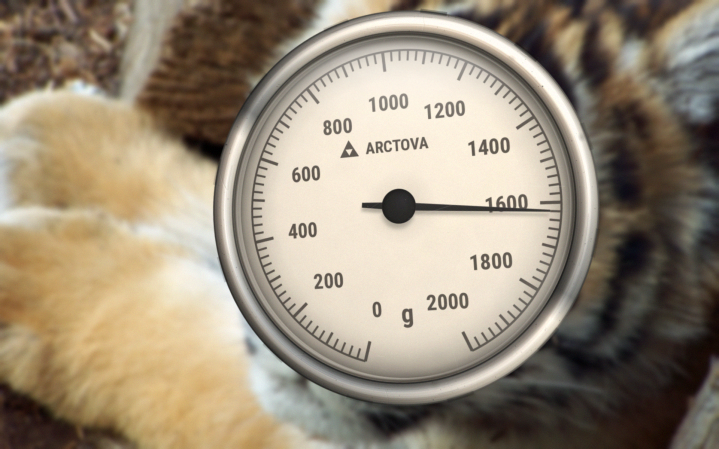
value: {"value": 1620, "unit": "g"}
